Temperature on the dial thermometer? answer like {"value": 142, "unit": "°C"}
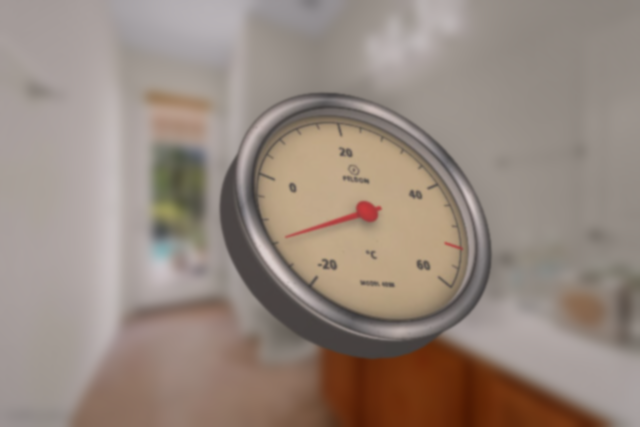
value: {"value": -12, "unit": "°C"}
